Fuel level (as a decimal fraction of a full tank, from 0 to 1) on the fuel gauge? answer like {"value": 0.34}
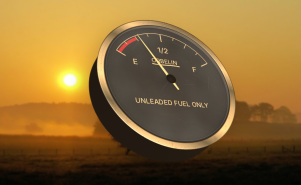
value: {"value": 0.25}
